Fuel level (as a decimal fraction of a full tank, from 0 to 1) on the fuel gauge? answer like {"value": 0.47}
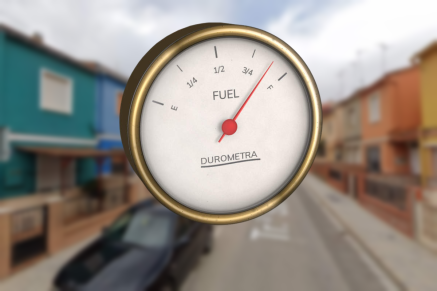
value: {"value": 0.875}
